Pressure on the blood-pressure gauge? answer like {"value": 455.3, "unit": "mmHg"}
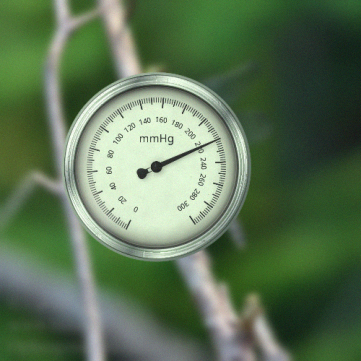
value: {"value": 220, "unit": "mmHg"}
